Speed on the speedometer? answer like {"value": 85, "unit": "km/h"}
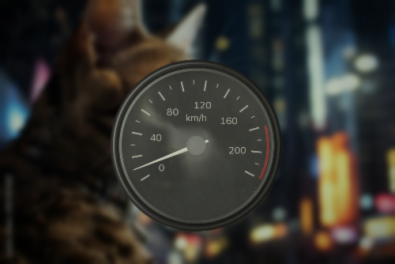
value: {"value": 10, "unit": "km/h"}
